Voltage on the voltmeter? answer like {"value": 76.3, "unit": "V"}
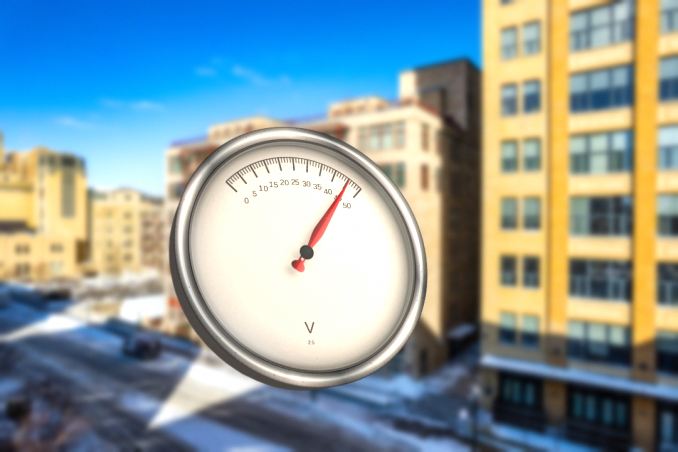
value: {"value": 45, "unit": "V"}
